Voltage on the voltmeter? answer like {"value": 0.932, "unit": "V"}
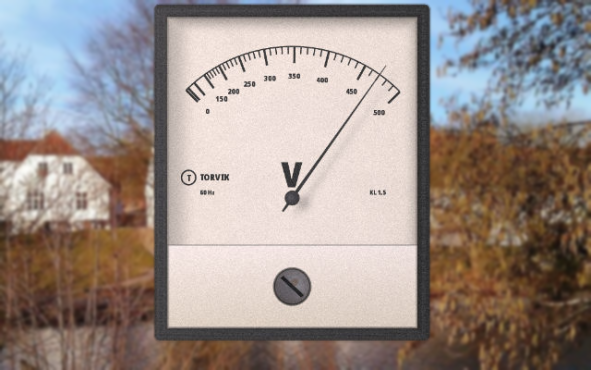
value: {"value": 470, "unit": "V"}
